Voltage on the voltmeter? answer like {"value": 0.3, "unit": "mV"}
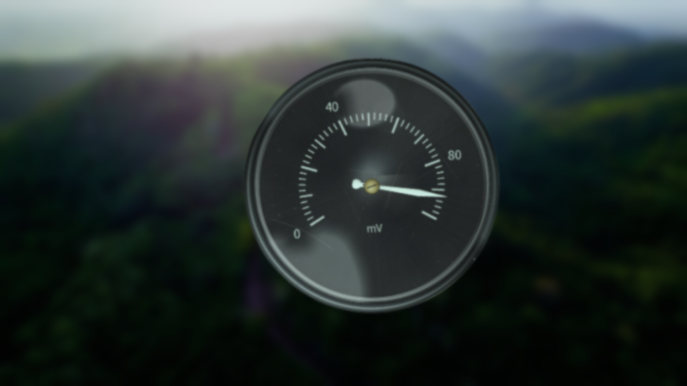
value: {"value": 92, "unit": "mV"}
